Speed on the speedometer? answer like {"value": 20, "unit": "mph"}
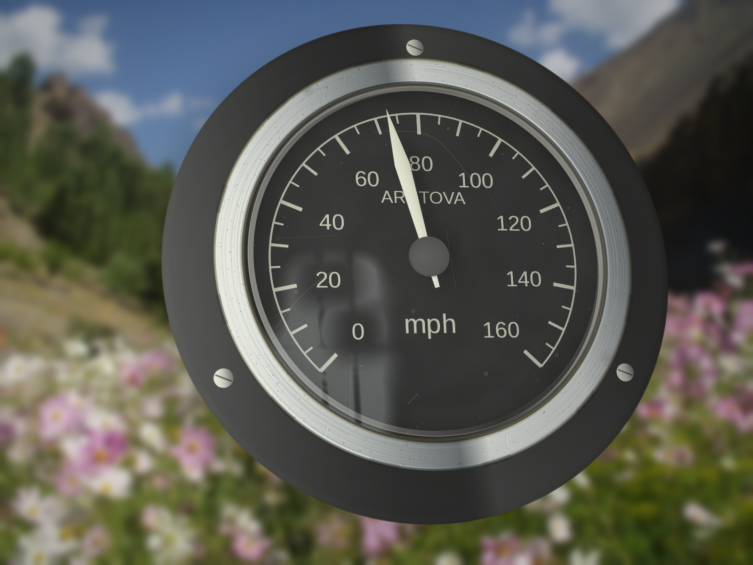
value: {"value": 72.5, "unit": "mph"}
